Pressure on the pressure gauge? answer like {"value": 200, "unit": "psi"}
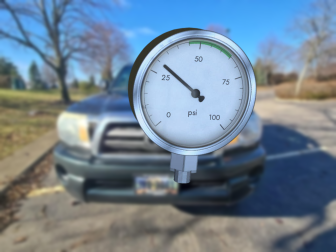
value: {"value": 30, "unit": "psi"}
